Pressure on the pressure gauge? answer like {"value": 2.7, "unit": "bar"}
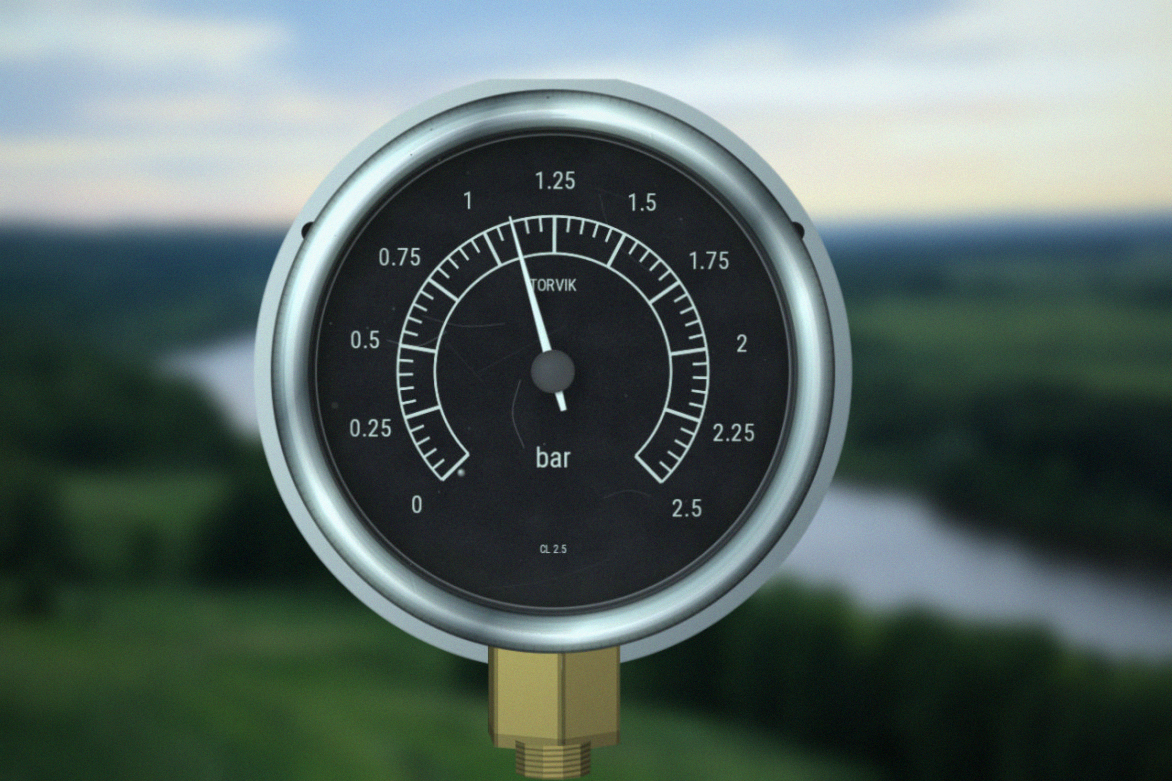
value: {"value": 1.1, "unit": "bar"}
